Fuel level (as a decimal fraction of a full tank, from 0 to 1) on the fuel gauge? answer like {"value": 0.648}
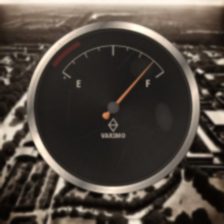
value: {"value": 0.875}
